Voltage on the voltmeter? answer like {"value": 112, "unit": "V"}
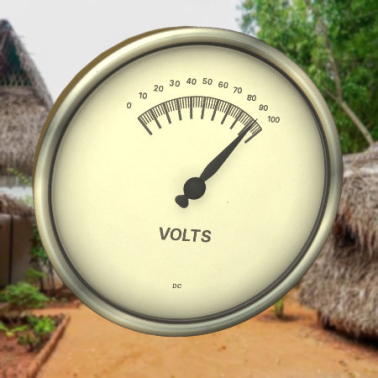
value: {"value": 90, "unit": "V"}
